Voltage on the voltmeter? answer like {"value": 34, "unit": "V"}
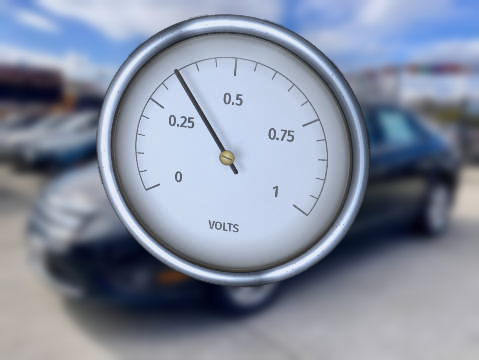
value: {"value": 0.35, "unit": "V"}
